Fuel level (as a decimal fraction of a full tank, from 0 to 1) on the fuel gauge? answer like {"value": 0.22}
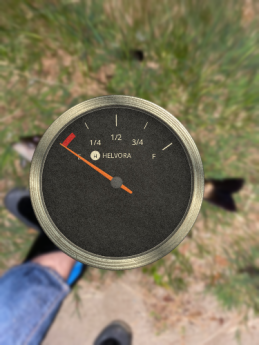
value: {"value": 0}
